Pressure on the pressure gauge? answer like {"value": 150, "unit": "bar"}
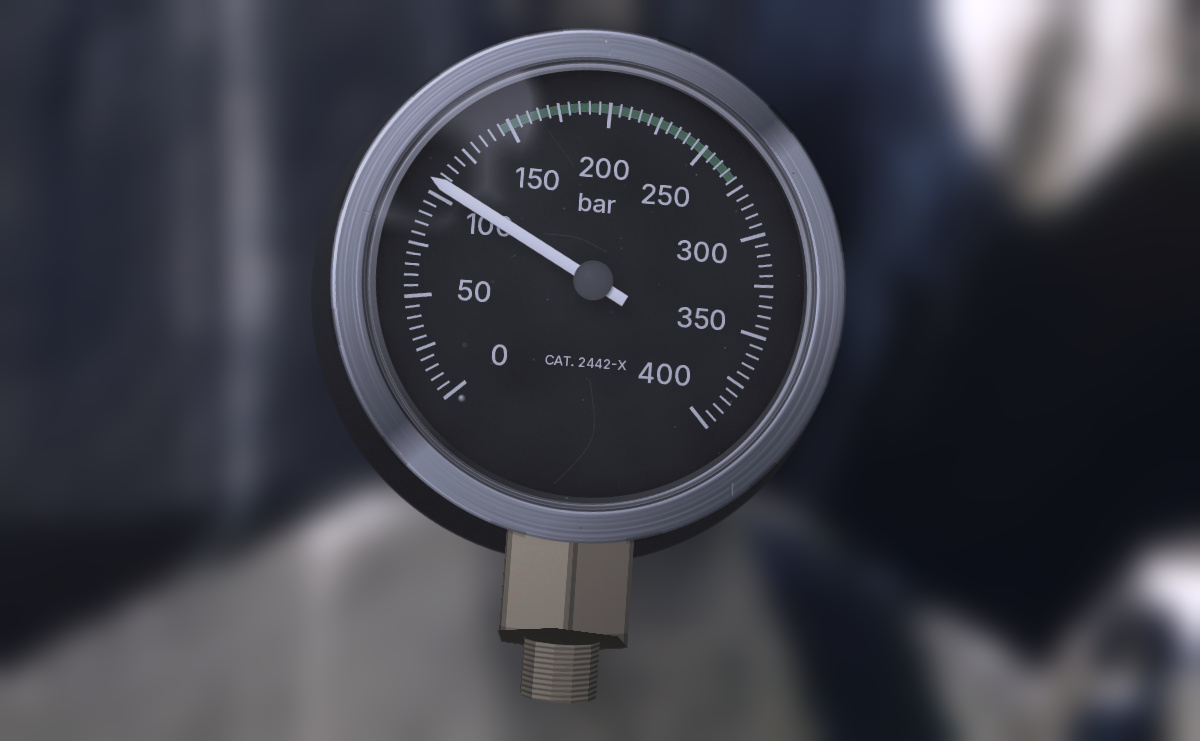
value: {"value": 105, "unit": "bar"}
